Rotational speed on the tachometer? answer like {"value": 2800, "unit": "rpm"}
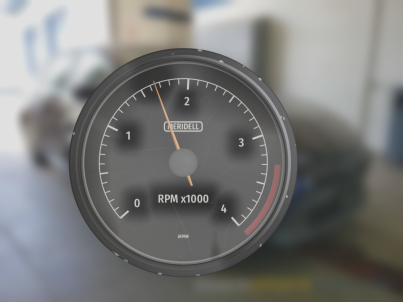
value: {"value": 1650, "unit": "rpm"}
